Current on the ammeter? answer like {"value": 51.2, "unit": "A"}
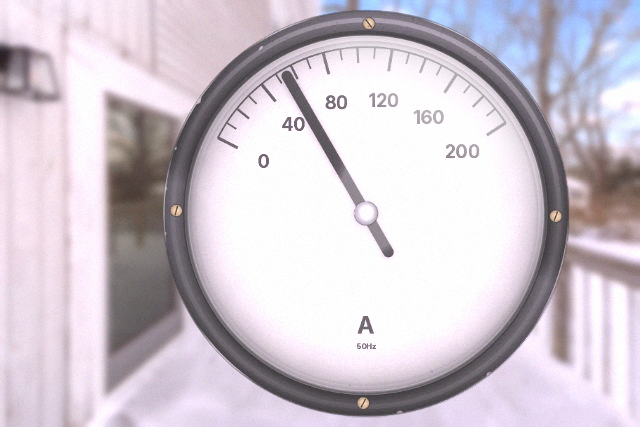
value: {"value": 55, "unit": "A"}
